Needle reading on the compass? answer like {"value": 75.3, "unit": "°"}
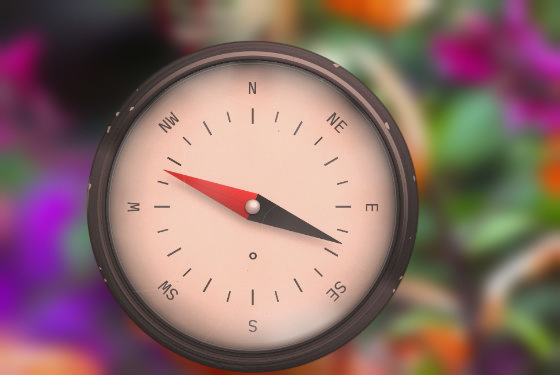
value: {"value": 292.5, "unit": "°"}
